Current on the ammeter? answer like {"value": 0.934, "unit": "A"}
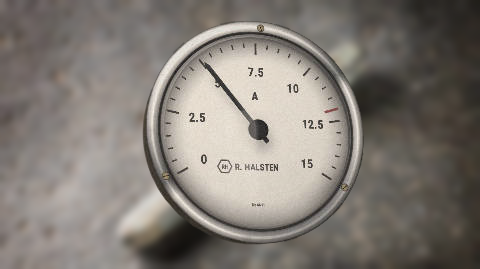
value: {"value": 5, "unit": "A"}
